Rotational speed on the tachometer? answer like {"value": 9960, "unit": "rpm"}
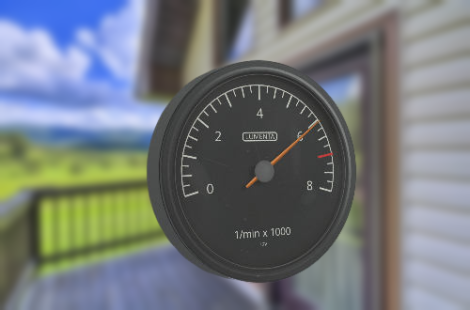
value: {"value": 6000, "unit": "rpm"}
